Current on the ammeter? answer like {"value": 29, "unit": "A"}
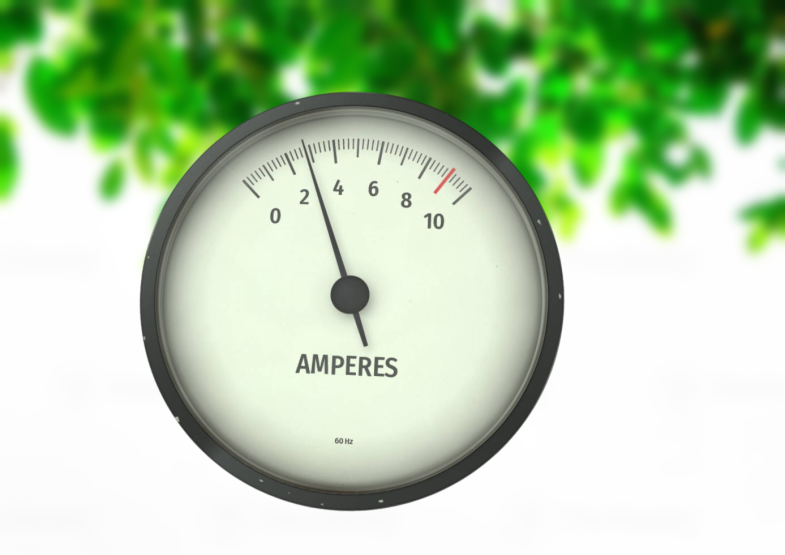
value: {"value": 2.8, "unit": "A"}
